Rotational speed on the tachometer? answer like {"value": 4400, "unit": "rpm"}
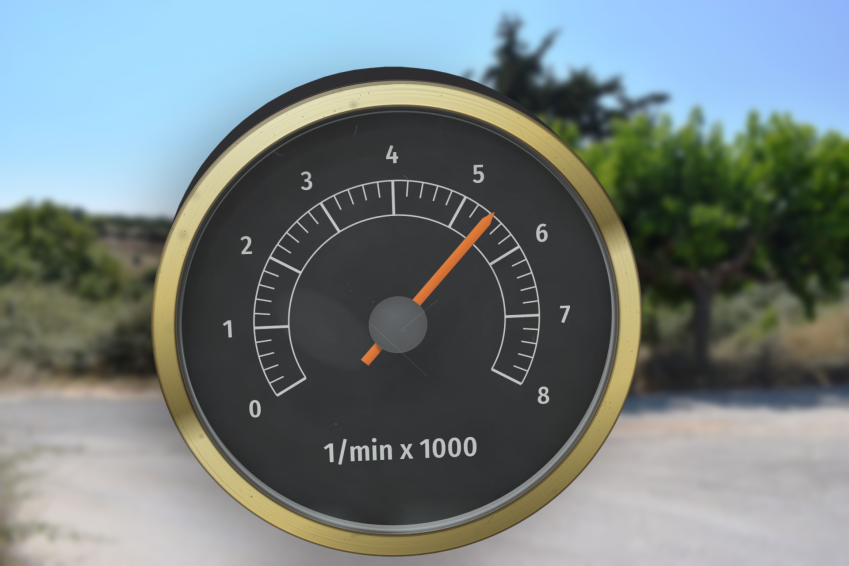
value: {"value": 5400, "unit": "rpm"}
